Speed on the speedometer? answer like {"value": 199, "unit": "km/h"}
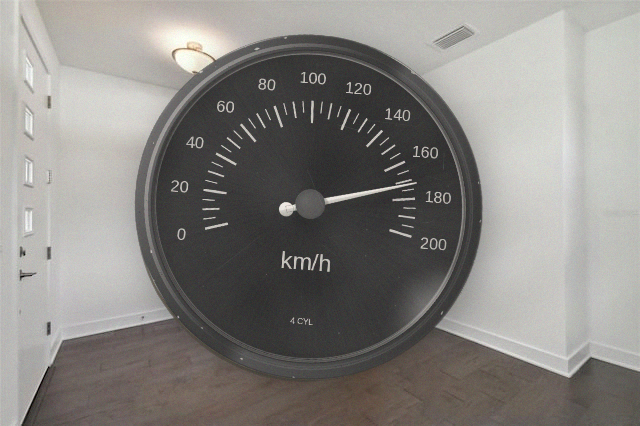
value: {"value": 172.5, "unit": "km/h"}
